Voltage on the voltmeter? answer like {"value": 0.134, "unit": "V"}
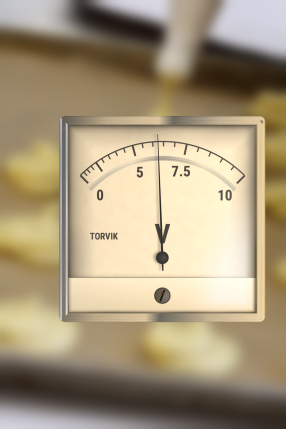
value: {"value": 6.25, "unit": "V"}
